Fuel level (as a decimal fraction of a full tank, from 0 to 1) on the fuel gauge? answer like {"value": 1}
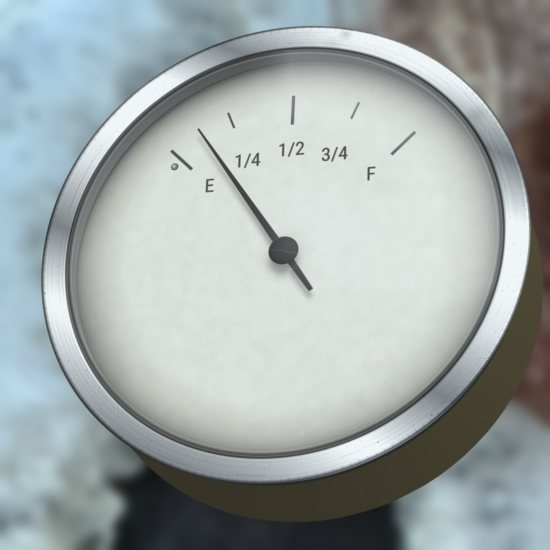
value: {"value": 0.125}
